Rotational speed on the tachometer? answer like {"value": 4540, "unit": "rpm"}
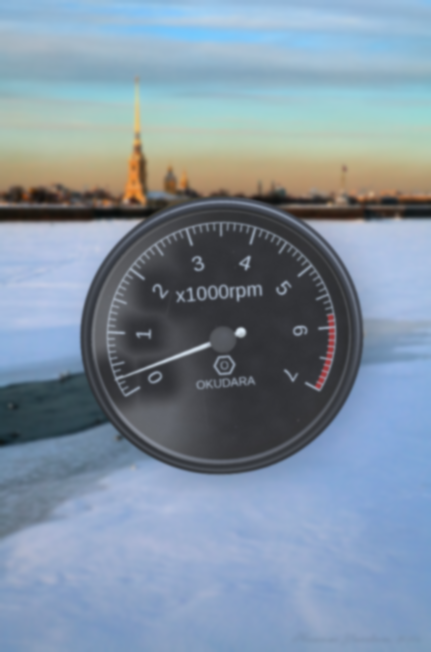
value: {"value": 300, "unit": "rpm"}
